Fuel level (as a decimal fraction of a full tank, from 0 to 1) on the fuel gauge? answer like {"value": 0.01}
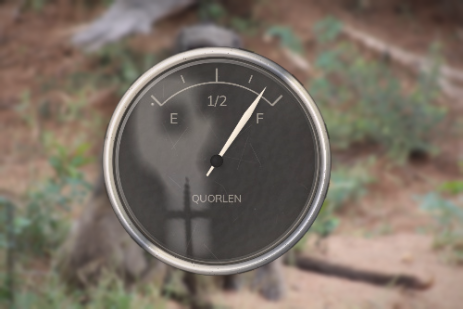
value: {"value": 0.875}
